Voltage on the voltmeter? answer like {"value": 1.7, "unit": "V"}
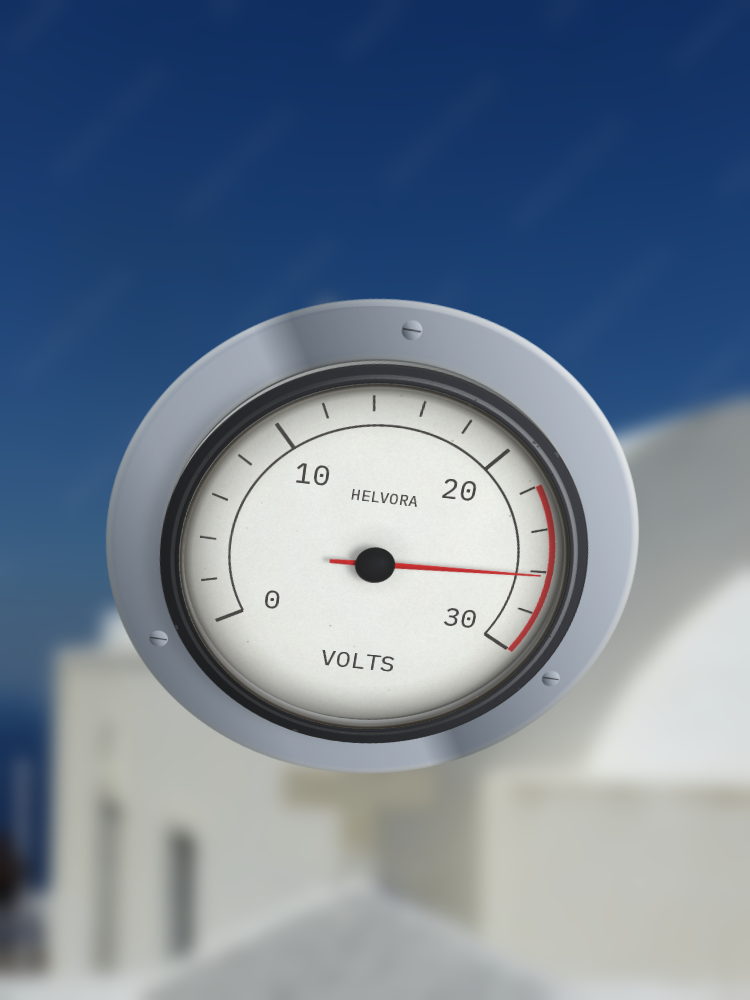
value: {"value": 26, "unit": "V"}
